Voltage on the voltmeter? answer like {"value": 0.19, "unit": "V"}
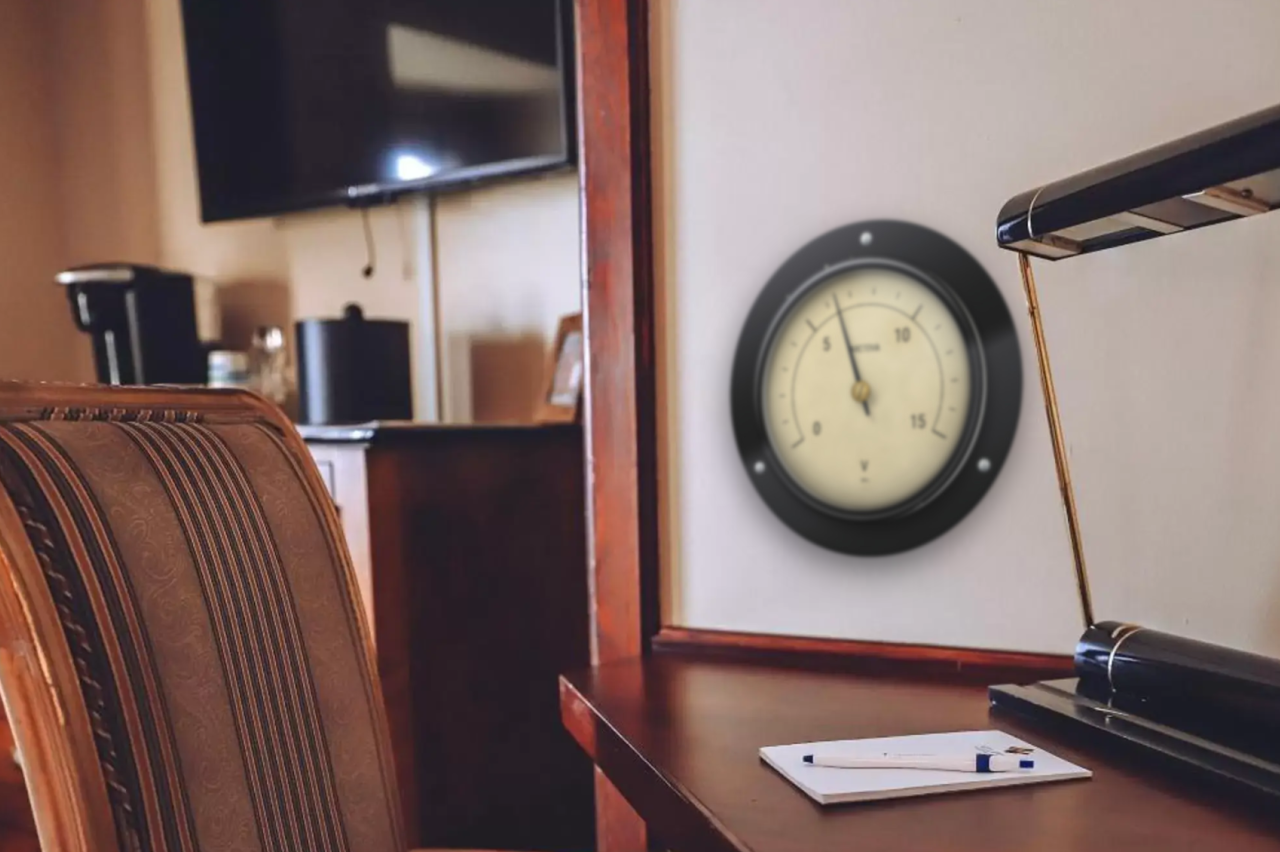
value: {"value": 6.5, "unit": "V"}
